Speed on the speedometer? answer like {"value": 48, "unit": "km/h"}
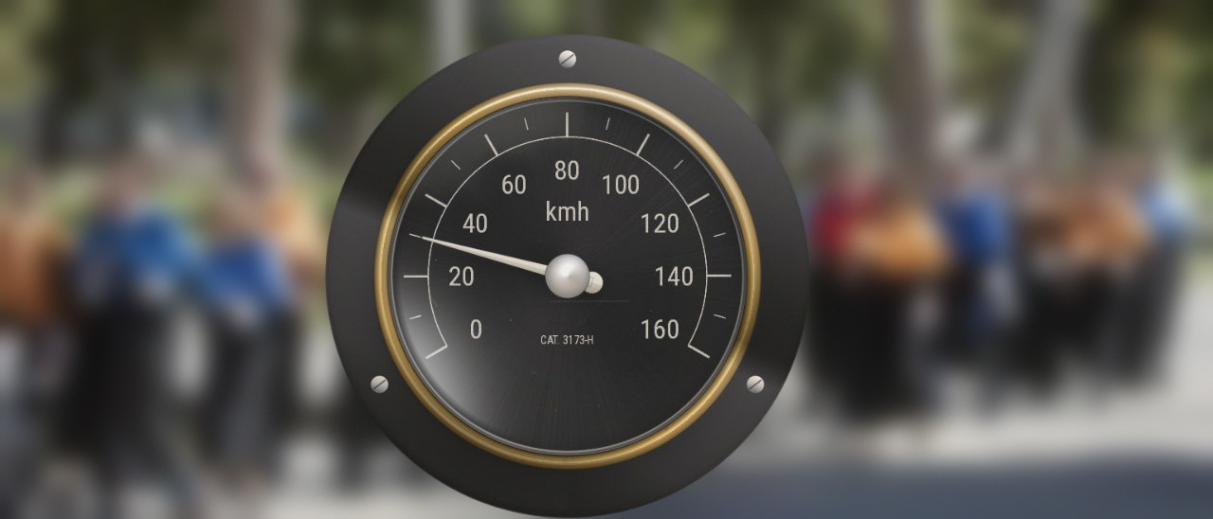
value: {"value": 30, "unit": "km/h"}
